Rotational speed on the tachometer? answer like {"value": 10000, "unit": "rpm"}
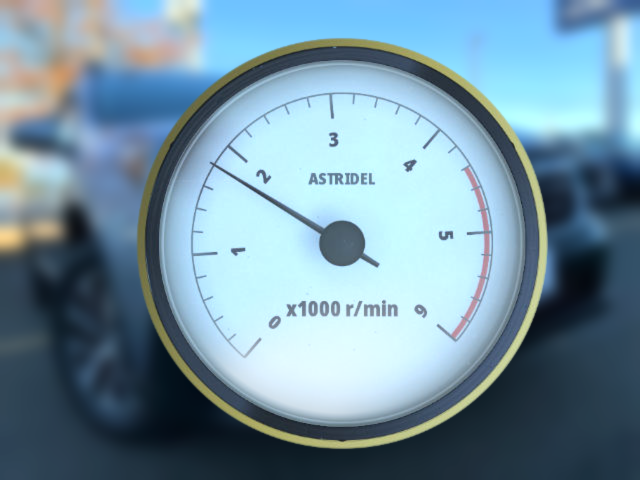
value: {"value": 1800, "unit": "rpm"}
